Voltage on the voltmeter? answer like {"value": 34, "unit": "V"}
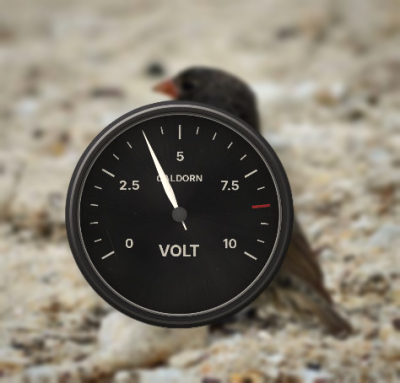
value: {"value": 4, "unit": "V"}
